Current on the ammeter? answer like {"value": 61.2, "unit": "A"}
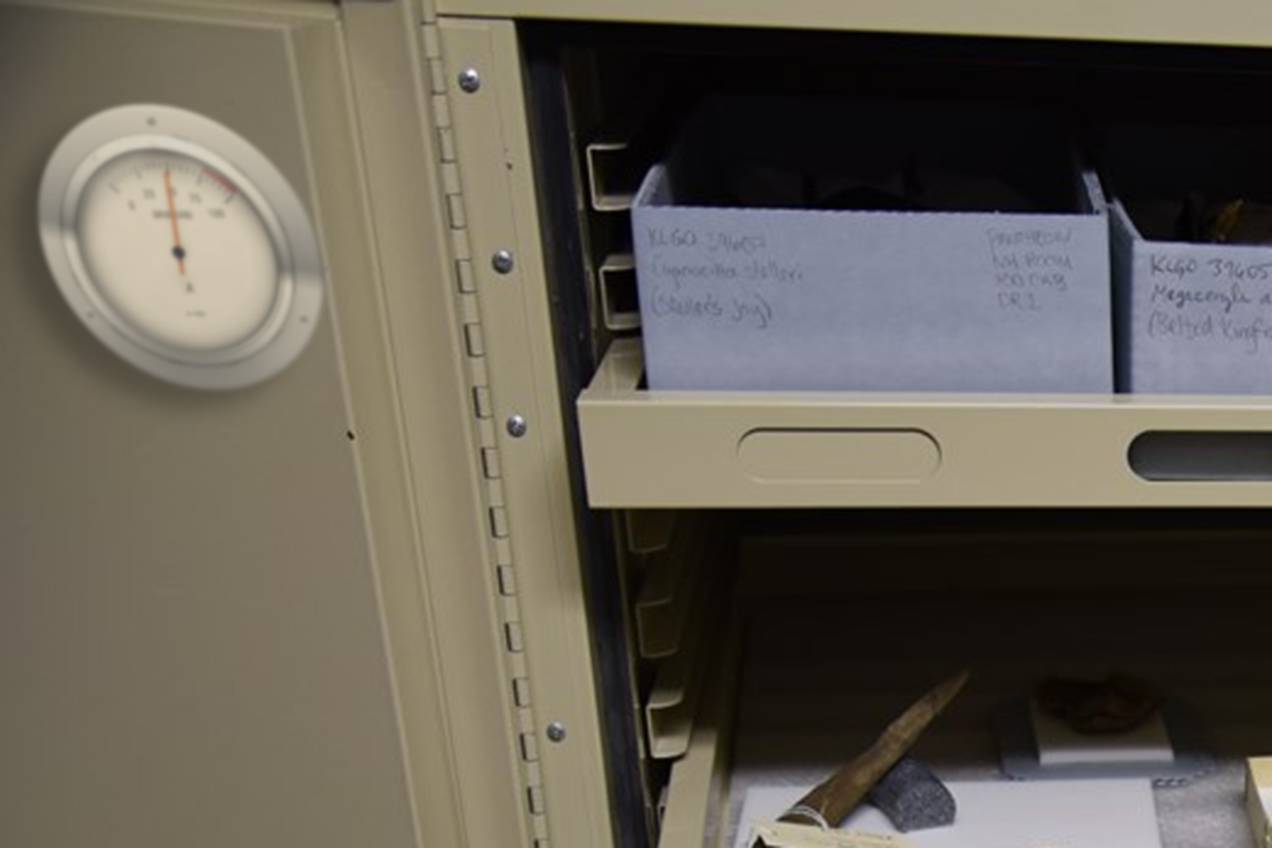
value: {"value": 50, "unit": "A"}
